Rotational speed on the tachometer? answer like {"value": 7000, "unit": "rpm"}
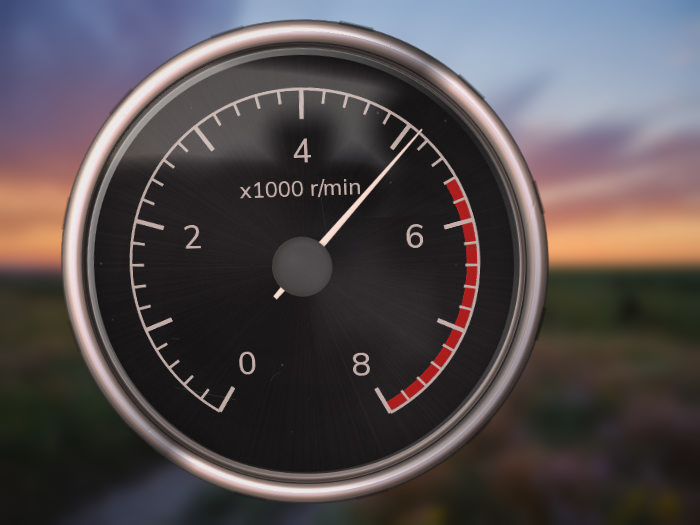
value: {"value": 5100, "unit": "rpm"}
